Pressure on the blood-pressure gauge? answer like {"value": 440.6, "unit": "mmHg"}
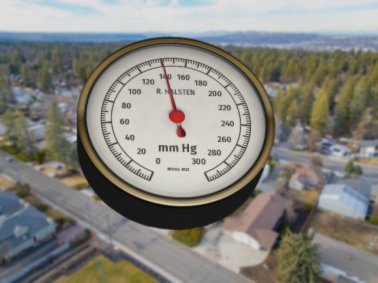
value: {"value": 140, "unit": "mmHg"}
